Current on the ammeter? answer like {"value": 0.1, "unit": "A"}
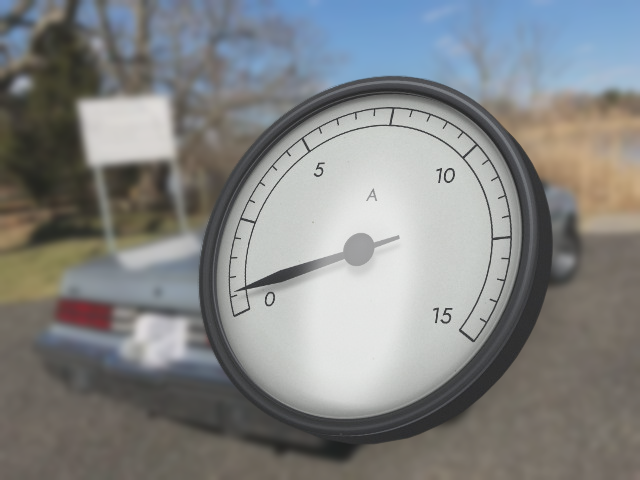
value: {"value": 0.5, "unit": "A"}
